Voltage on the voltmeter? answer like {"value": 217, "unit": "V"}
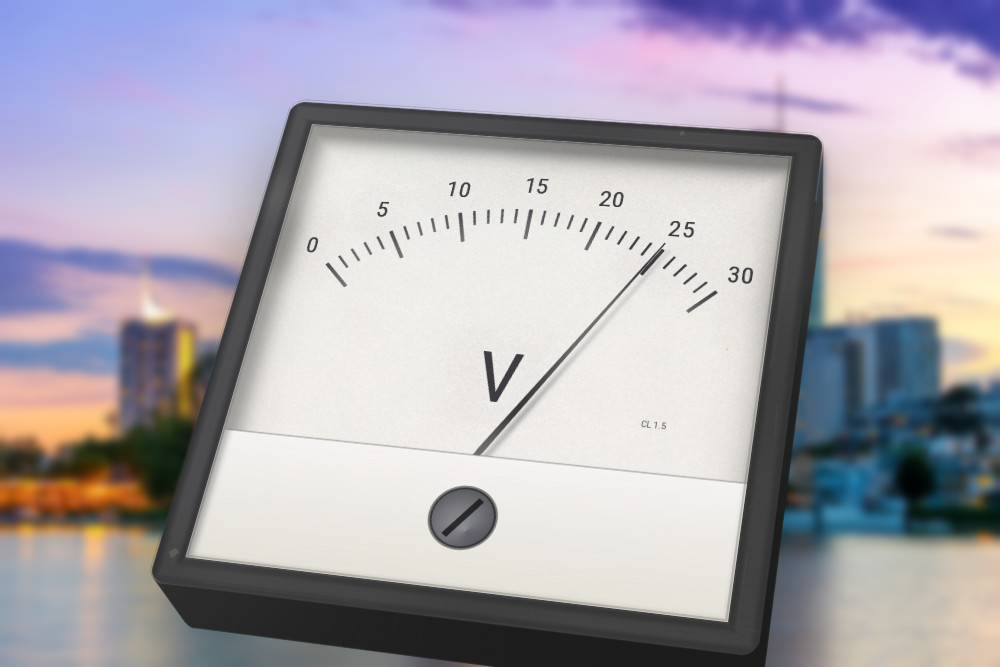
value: {"value": 25, "unit": "V"}
